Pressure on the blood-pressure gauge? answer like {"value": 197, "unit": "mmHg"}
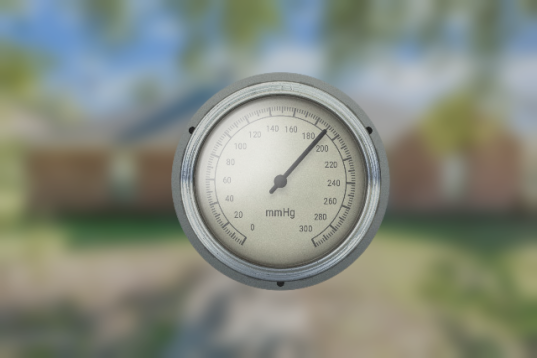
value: {"value": 190, "unit": "mmHg"}
